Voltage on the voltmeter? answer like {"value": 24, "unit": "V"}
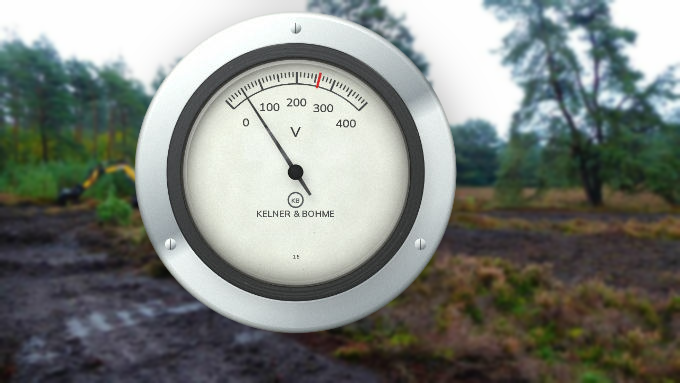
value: {"value": 50, "unit": "V"}
